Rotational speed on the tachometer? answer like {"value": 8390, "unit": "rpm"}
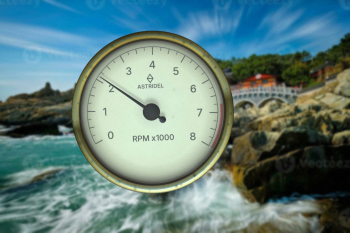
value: {"value": 2125, "unit": "rpm"}
